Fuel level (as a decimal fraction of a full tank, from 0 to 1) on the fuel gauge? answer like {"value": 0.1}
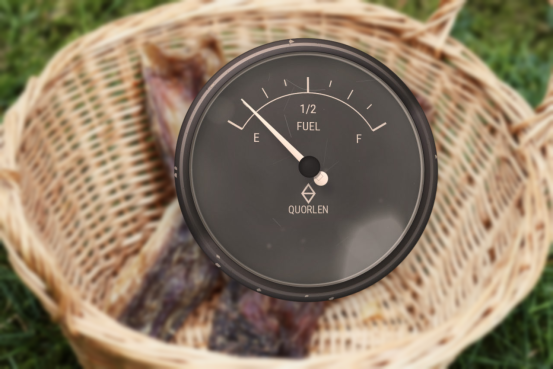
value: {"value": 0.125}
